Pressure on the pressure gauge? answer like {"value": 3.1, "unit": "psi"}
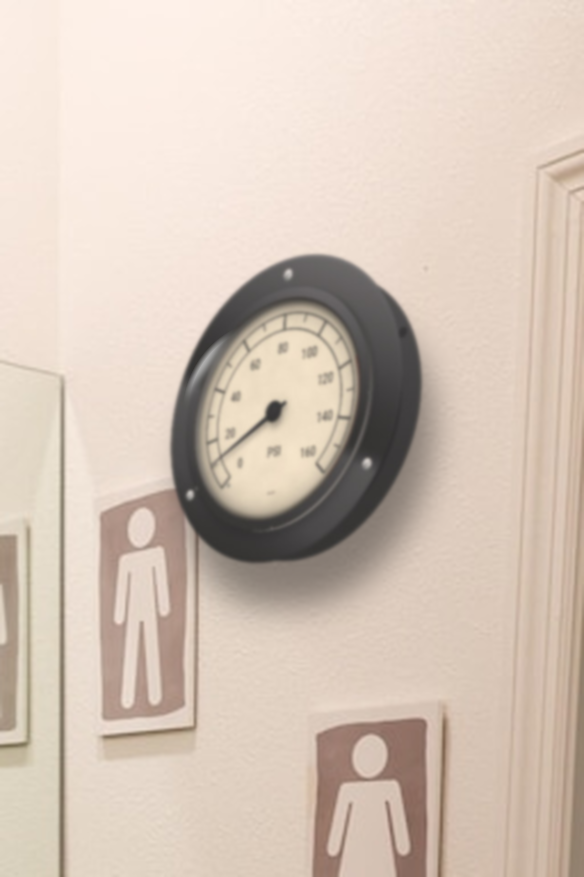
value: {"value": 10, "unit": "psi"}
